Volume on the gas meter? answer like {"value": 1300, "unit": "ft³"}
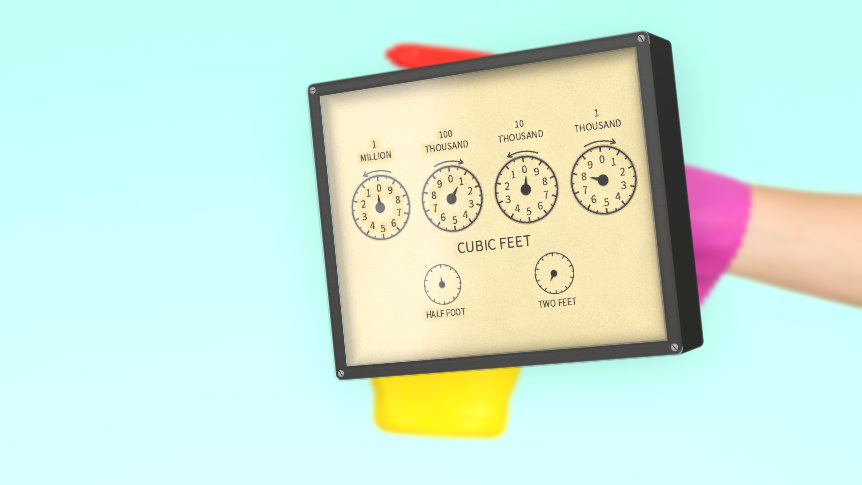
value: {"value": 9800, "unit": "ft³"}
